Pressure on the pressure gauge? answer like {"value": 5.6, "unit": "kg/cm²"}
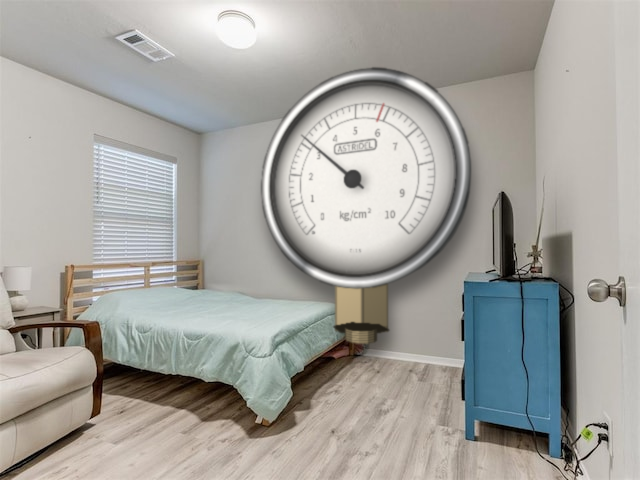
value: {"value": 3.2, "unit": "kg/cm²"}
